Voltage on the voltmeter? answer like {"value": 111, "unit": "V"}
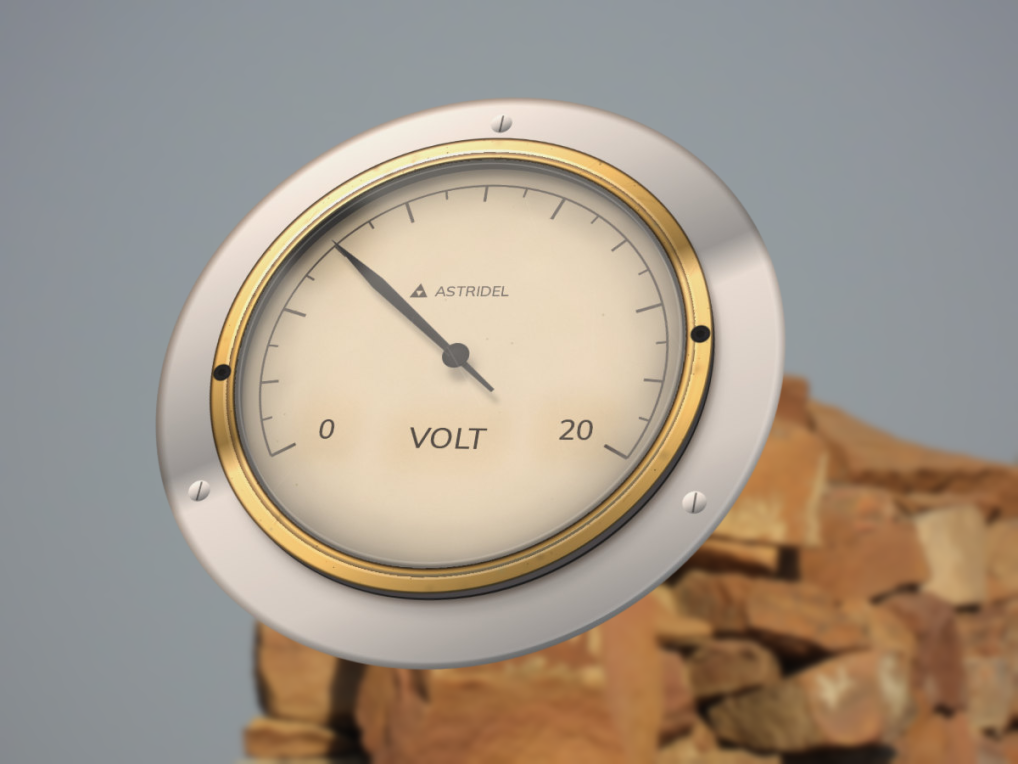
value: {"value": 6, "unit": "V"}
